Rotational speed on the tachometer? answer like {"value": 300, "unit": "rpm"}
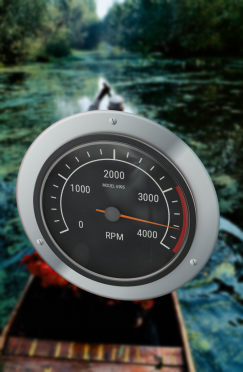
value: {"value": 3600, "unit": "rpm"}
